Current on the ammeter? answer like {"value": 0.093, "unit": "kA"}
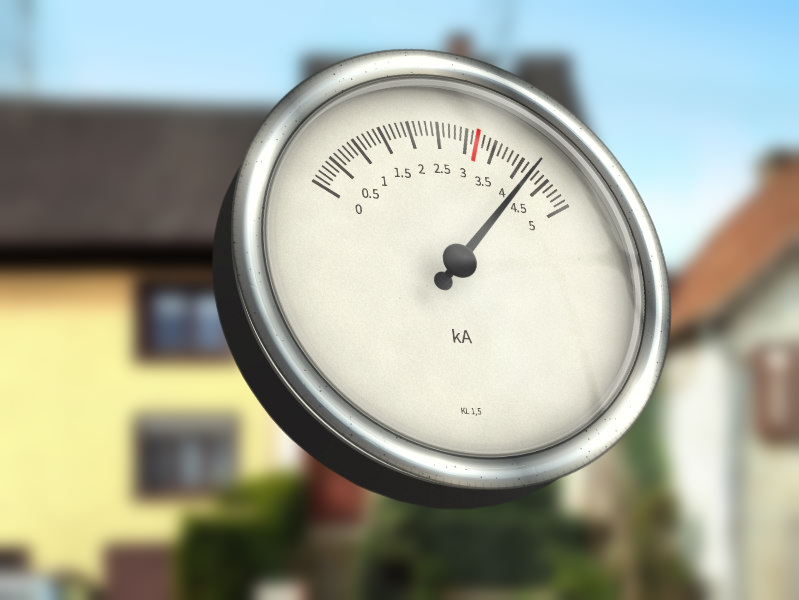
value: {"value": 4.2, "unit": "kA"}
